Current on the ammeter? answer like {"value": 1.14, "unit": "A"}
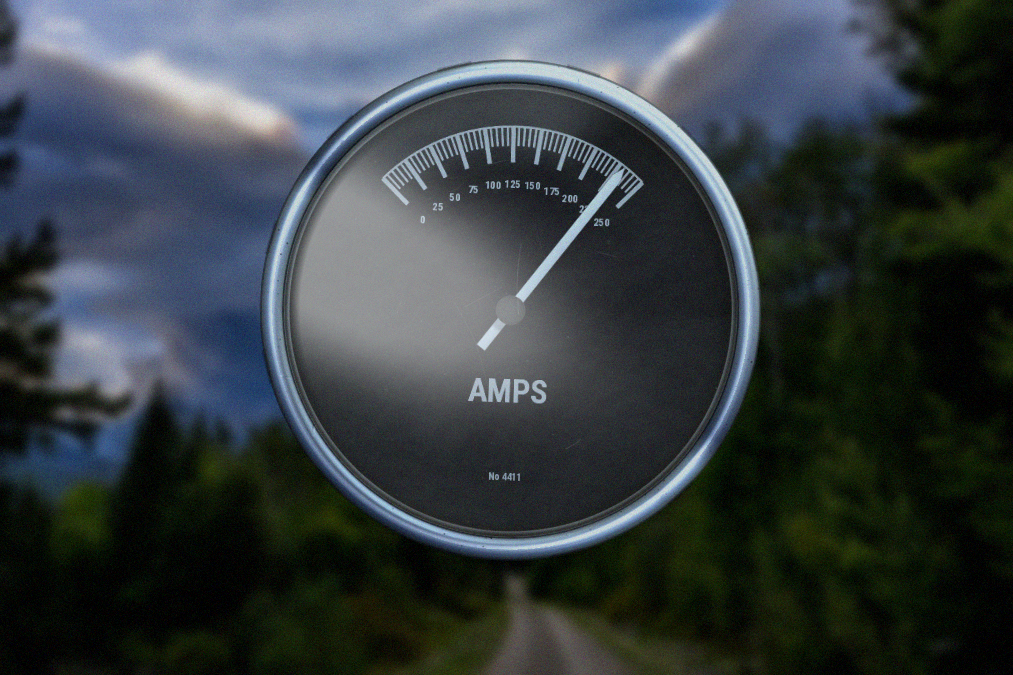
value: {"value": 230, "unit": "A"}
